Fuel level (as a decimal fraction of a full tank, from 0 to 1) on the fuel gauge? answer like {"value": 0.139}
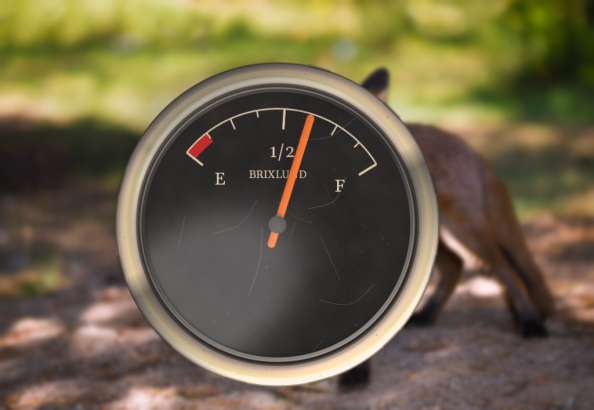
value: {"value": 0.625}
